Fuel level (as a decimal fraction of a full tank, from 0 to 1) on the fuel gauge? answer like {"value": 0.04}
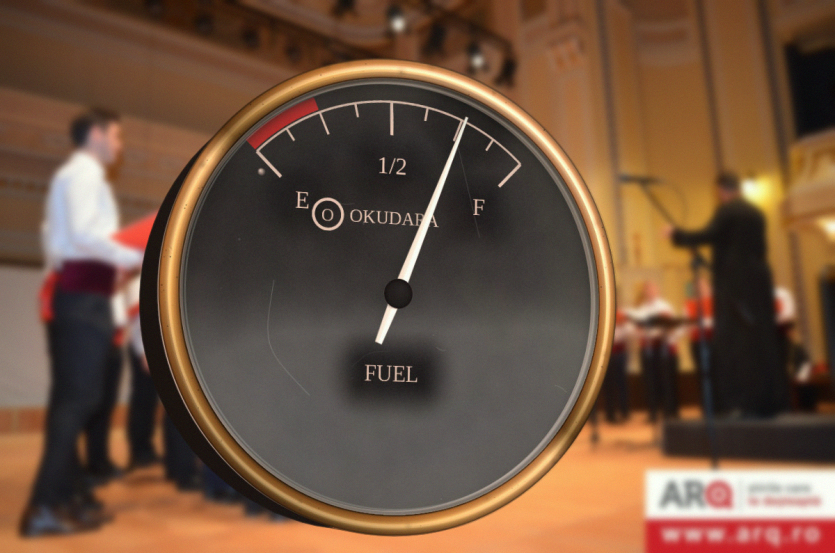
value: {"value": 0.75}
